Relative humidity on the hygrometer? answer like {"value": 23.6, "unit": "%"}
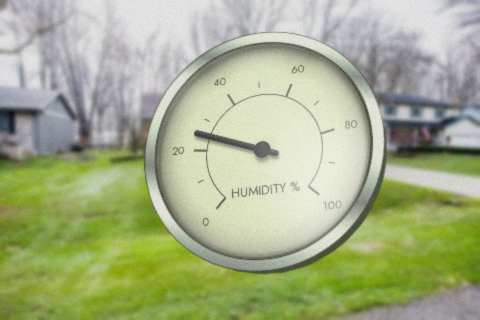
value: {"value": 25, "unit": "%"}
